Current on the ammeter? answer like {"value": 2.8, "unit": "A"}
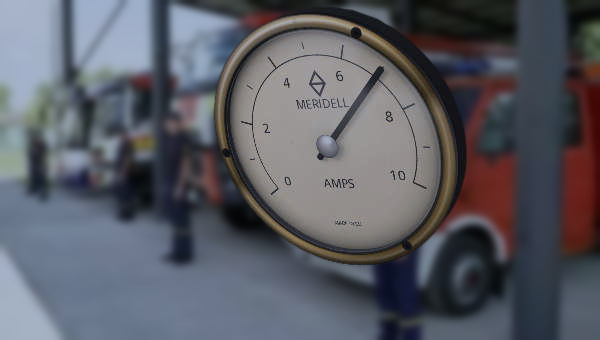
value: {"value": 7, "unit": "A"}
